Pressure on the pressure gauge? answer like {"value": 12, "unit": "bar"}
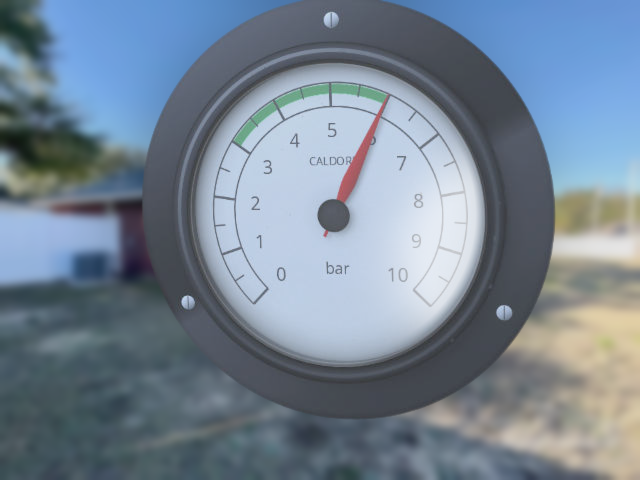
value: {"value": 6, "unit": "bar"}
